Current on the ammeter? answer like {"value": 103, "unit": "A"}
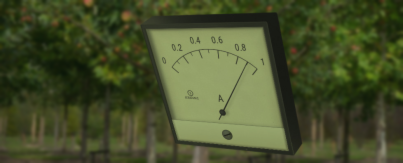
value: {"value": 0.9, "unit": "A"}
